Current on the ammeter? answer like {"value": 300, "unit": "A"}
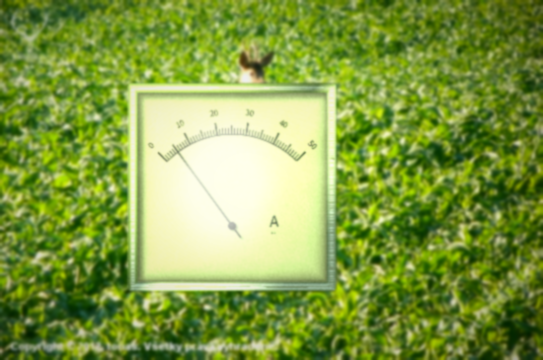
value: {"value": 5, "unit": "A"}
